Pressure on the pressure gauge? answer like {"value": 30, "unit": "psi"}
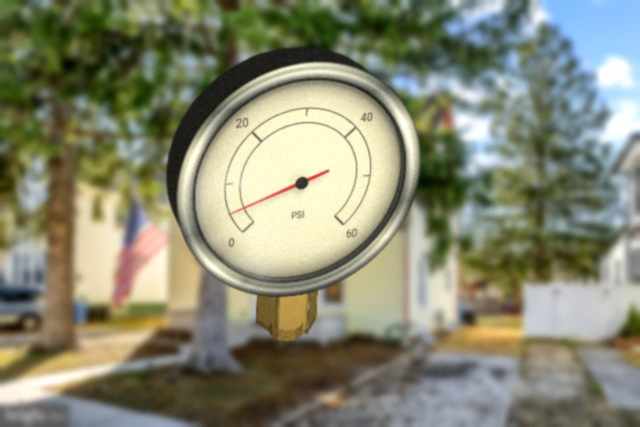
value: {"value": 5, "unit": "psi"}
